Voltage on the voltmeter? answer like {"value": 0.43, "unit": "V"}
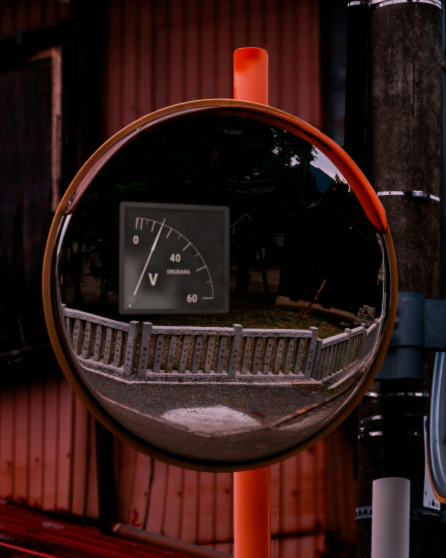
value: {"value": 25, "unit": "V"}
